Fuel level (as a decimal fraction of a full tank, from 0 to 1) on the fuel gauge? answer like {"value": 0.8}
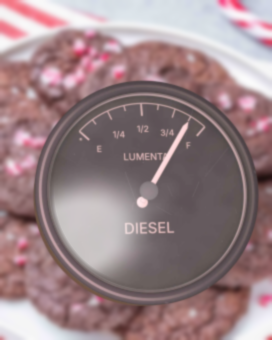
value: {"value": 0.875}
